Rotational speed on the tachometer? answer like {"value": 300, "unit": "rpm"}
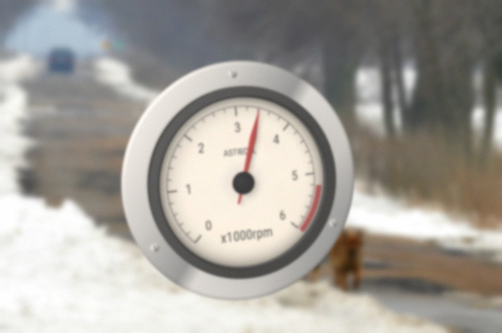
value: {"value": 3400, "unit": "rpm"}
